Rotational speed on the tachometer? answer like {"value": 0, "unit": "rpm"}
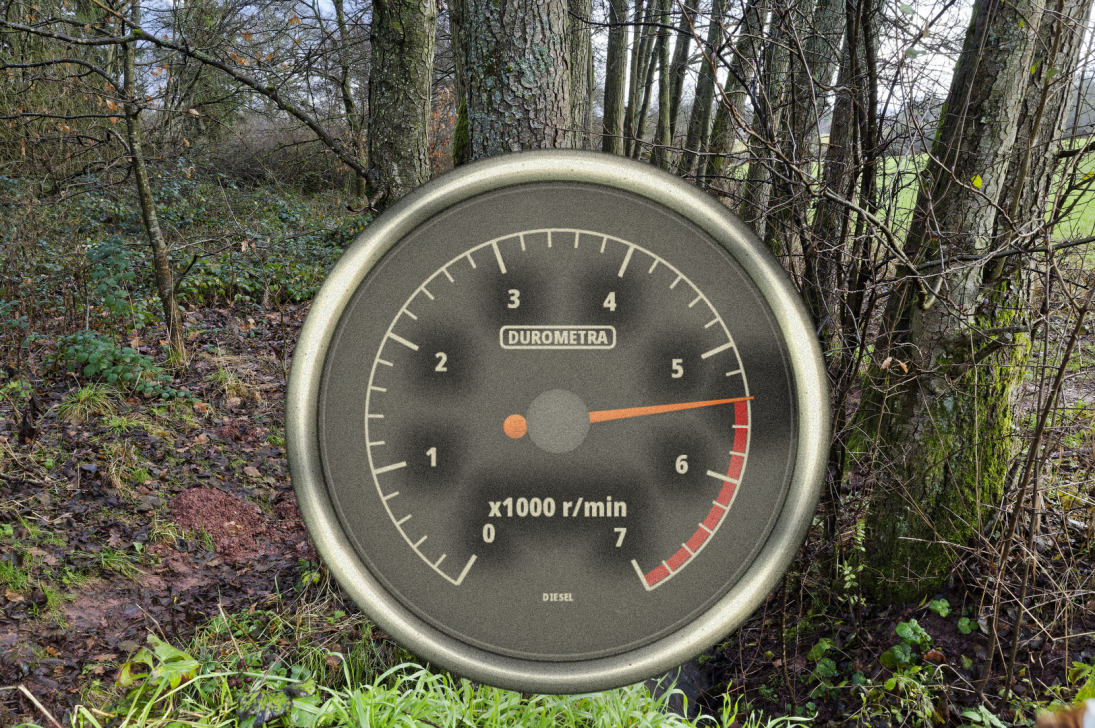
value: {"value": 5400, "unit": "rpm"}
